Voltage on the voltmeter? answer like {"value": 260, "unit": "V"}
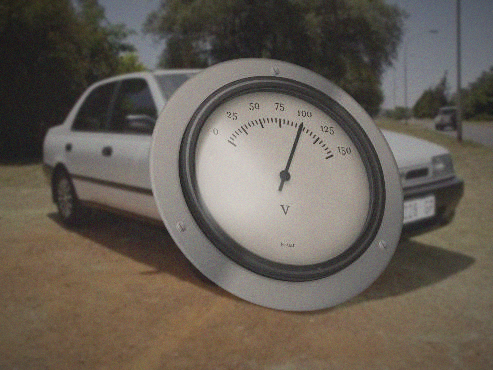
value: {"value": 100, "unit": "V"}
